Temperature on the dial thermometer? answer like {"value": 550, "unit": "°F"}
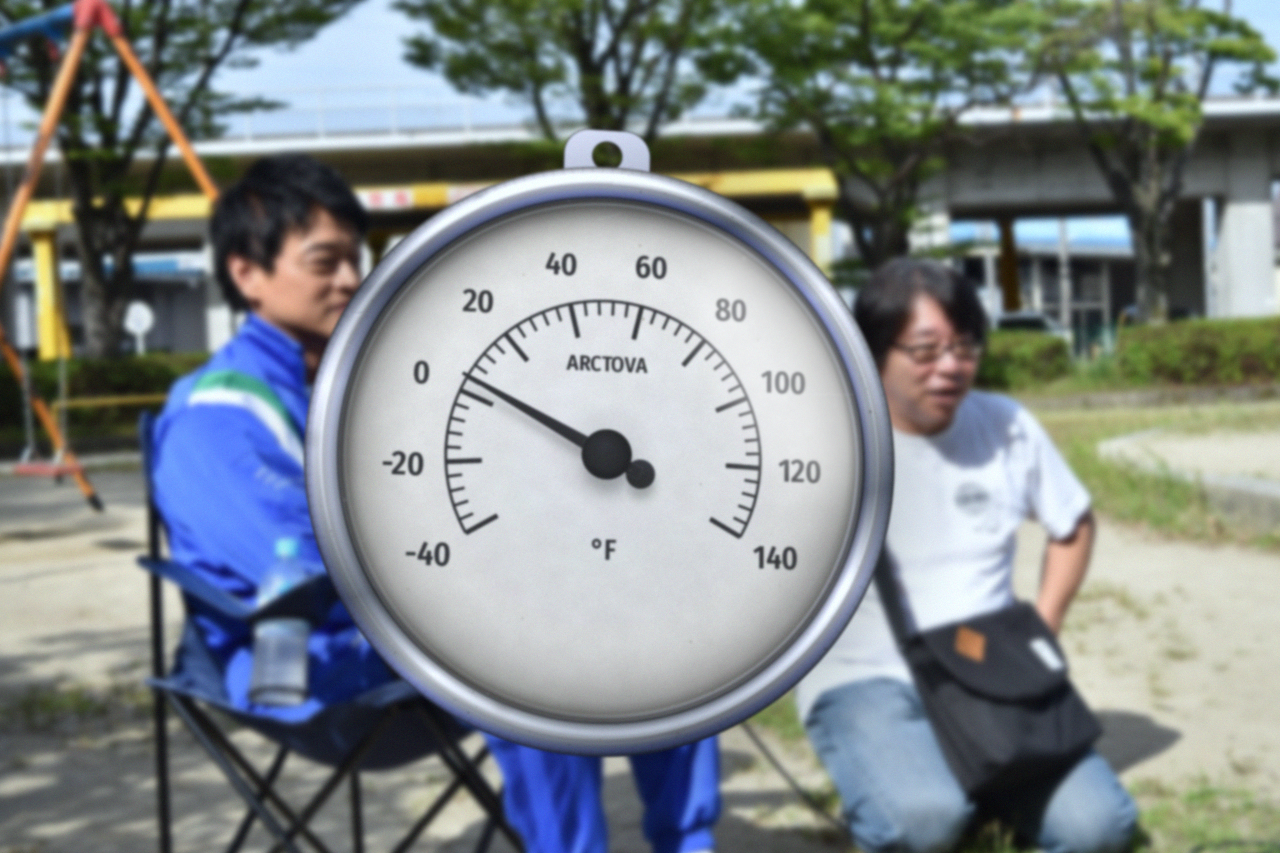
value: {"value": 4, "unit": "°F"}
